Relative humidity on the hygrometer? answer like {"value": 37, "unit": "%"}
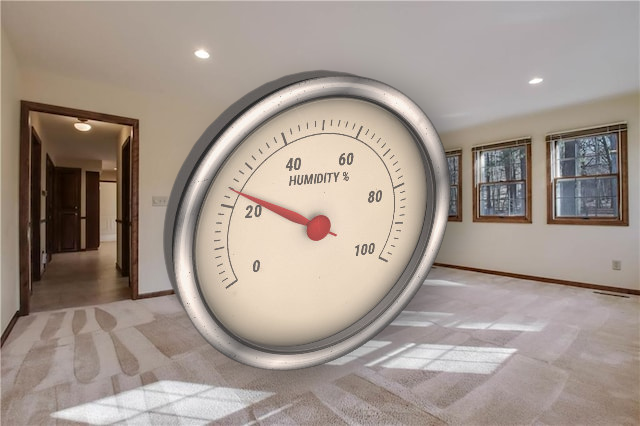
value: {"value": 24, "unit": "%"}
